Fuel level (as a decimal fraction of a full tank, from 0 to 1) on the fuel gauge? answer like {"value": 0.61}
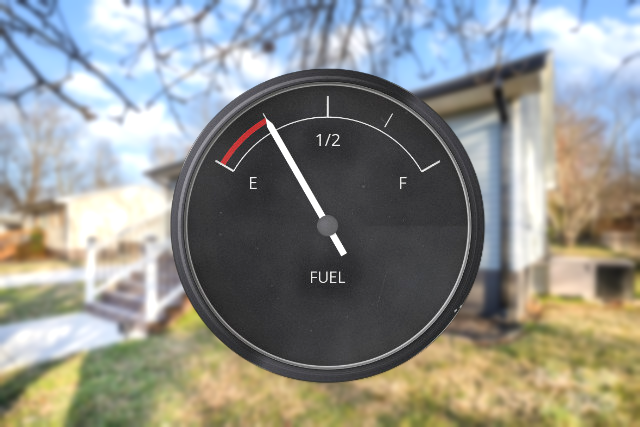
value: {"value": 0.25}
